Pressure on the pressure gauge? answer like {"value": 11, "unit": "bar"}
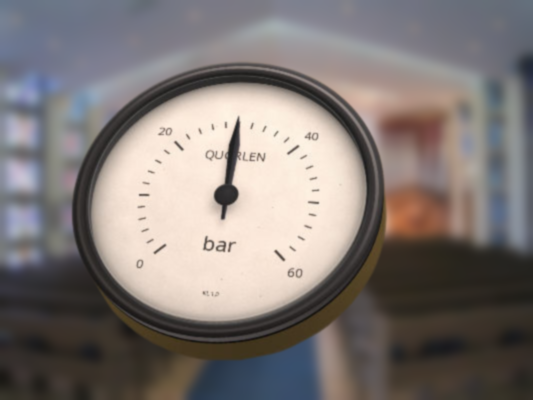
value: {"value": 30, "unit": "bar"}
